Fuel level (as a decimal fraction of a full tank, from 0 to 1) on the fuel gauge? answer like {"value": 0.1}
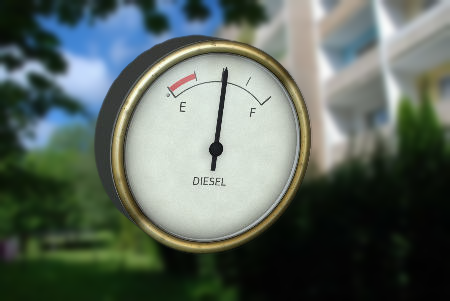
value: {"value": 0.5}
